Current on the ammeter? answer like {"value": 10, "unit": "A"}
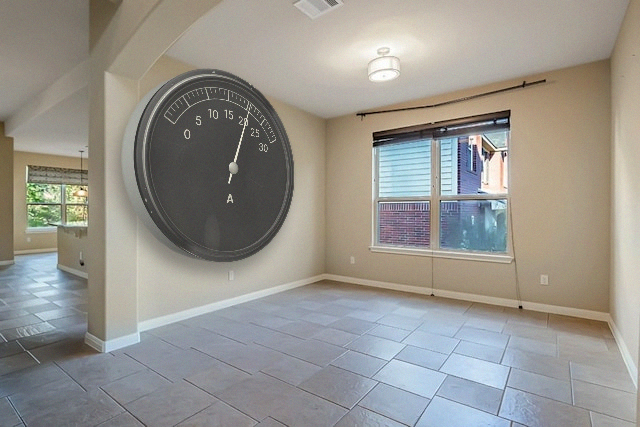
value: {"value": 20, "unit": "A"}
